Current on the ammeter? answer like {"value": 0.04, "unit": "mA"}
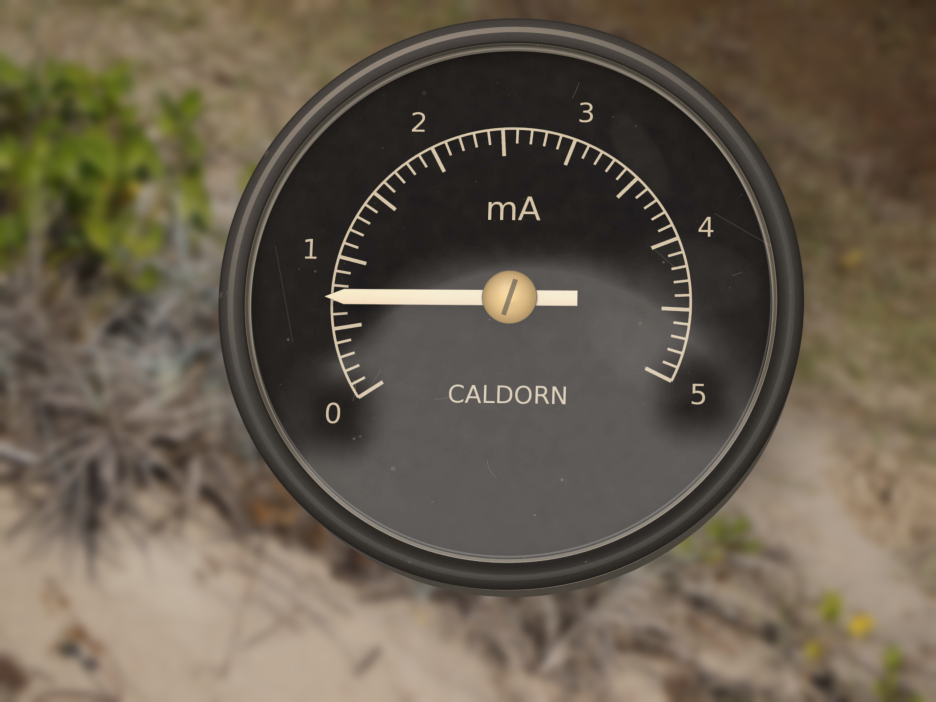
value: {"value": 0.7, "unit": "mA"}
